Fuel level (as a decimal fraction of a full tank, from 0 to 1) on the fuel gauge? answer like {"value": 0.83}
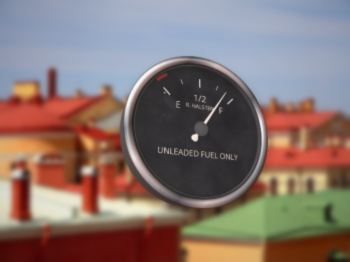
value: {"value": 0.875}
